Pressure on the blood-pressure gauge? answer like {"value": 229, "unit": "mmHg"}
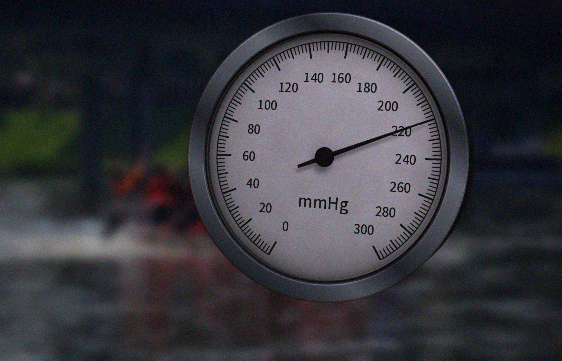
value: {"value": 220, "unit": "mmHg"}
